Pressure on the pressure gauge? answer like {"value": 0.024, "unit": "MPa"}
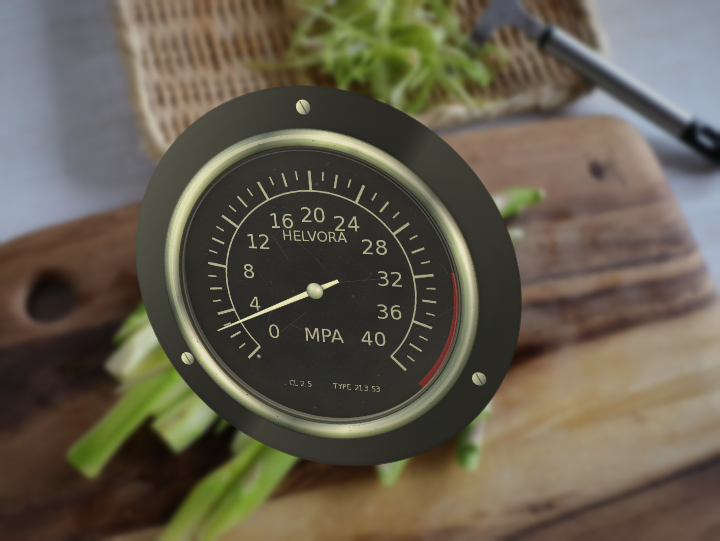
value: {"value": 3, "unit": "MPa"}
